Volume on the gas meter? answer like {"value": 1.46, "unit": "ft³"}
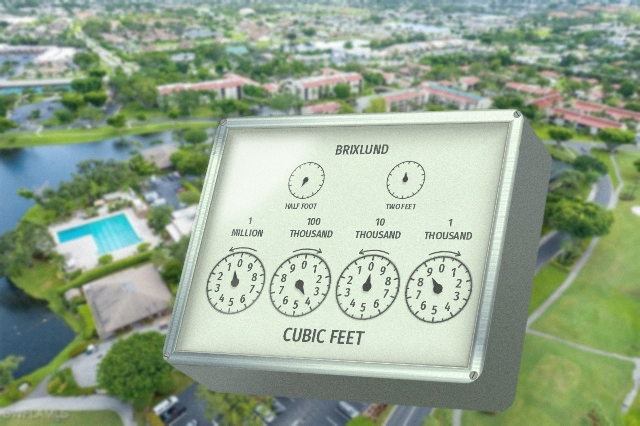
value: {"value": 39900, "unit": "ft³"}
